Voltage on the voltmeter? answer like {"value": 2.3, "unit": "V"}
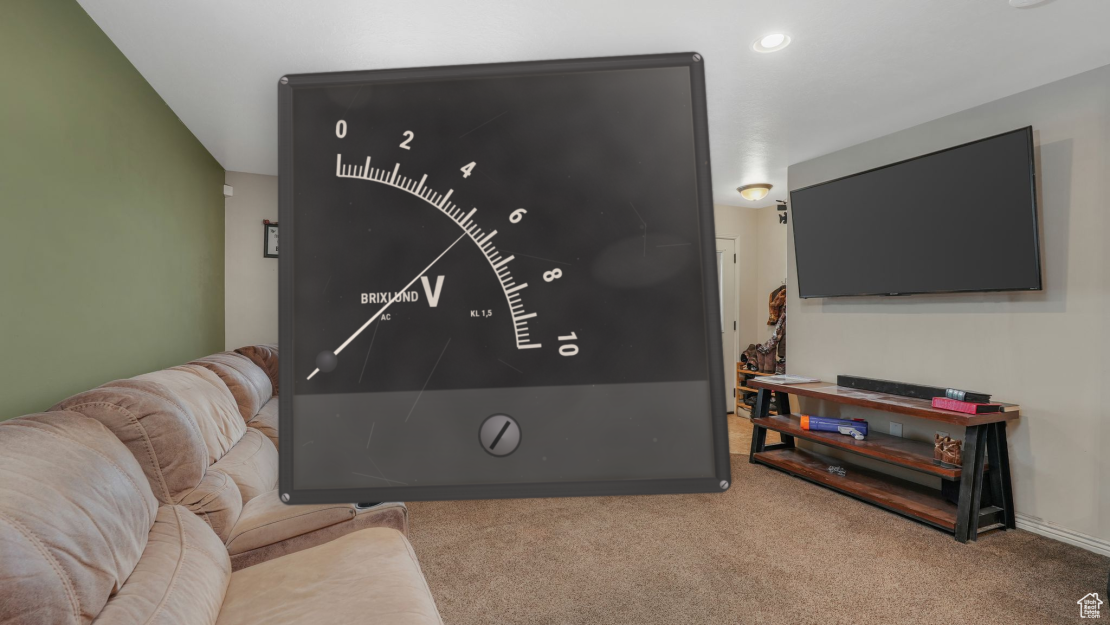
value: {"value": 5.4, "unit": "V"}
